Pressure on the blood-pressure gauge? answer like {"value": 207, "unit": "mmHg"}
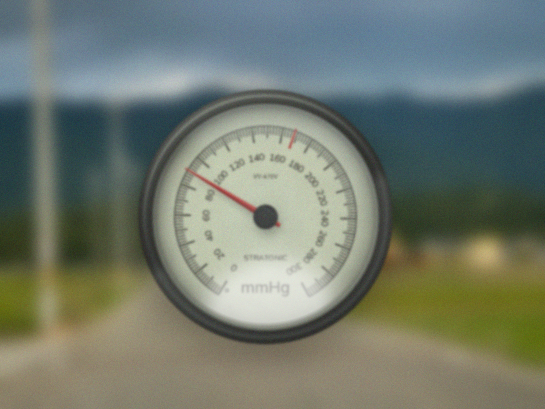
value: {"value": 90, "unit": "mmHg"}
